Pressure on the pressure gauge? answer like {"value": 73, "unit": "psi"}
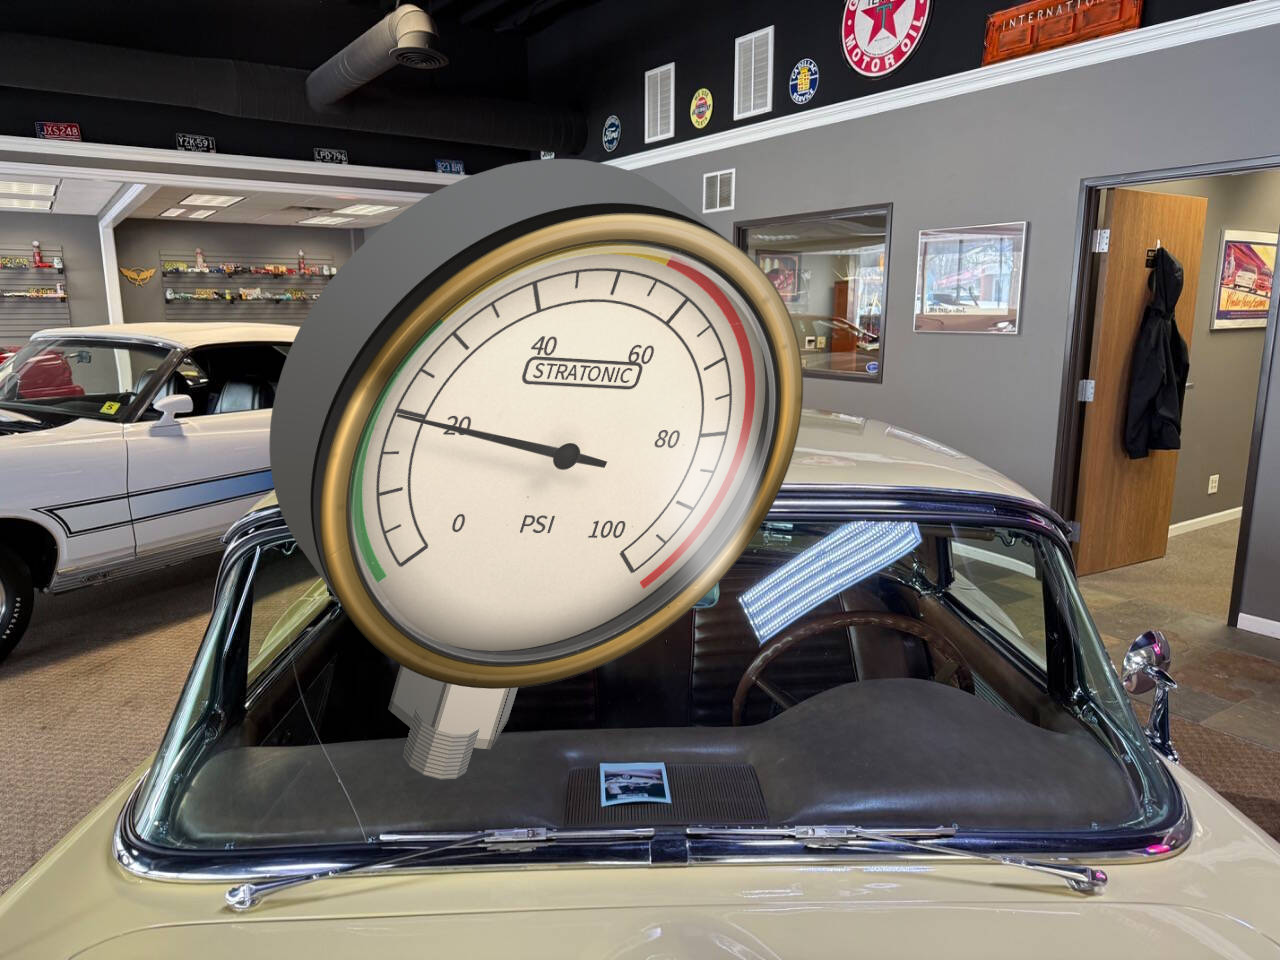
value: {"value": 20, "unit": "psi"}
